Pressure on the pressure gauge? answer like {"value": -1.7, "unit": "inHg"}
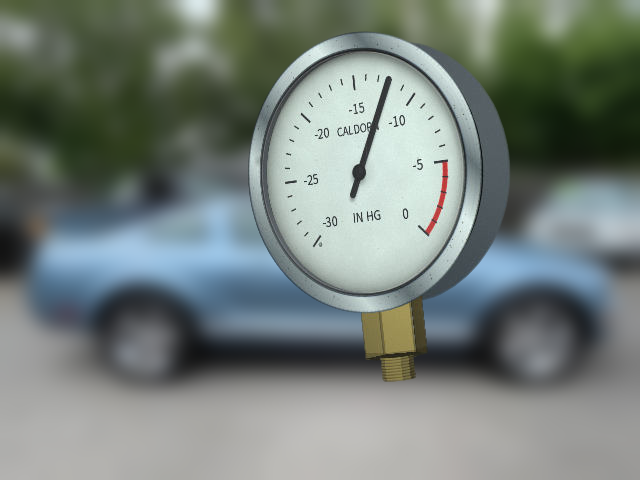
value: {"value": -12, "unit": "inHg"}
